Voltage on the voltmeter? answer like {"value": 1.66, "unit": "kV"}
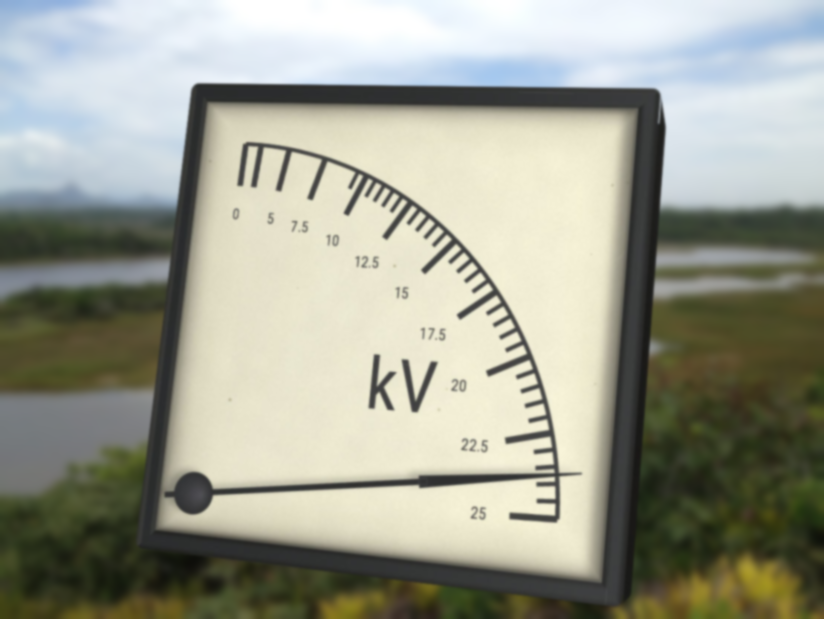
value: {"value": 23.75, "unit": "kV"}
